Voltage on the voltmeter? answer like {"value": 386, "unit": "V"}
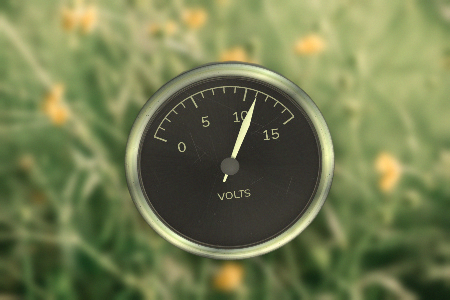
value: {"value": 11, "unit": "V"}
